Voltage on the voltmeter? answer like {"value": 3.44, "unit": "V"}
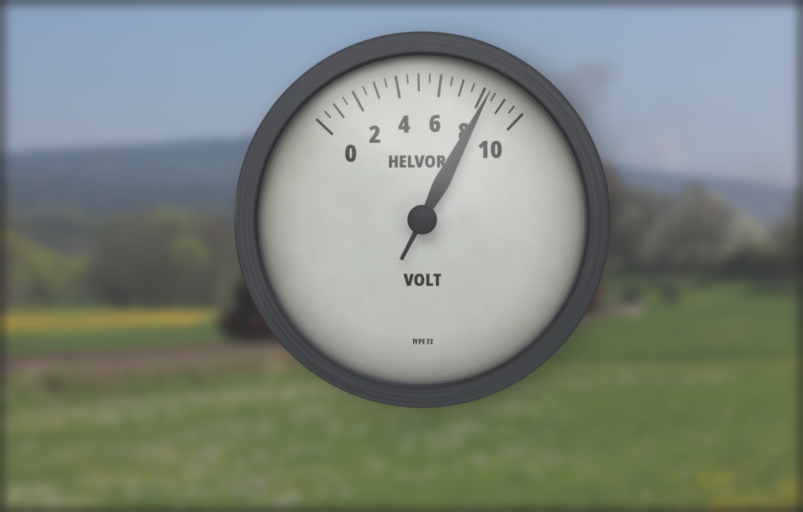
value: {"value": 8.25, "unit": "V"}
